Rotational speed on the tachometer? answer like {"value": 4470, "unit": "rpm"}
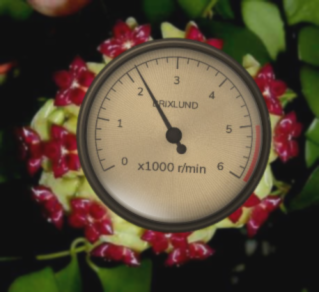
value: {"value": 2200, "unit": "rpm"}
